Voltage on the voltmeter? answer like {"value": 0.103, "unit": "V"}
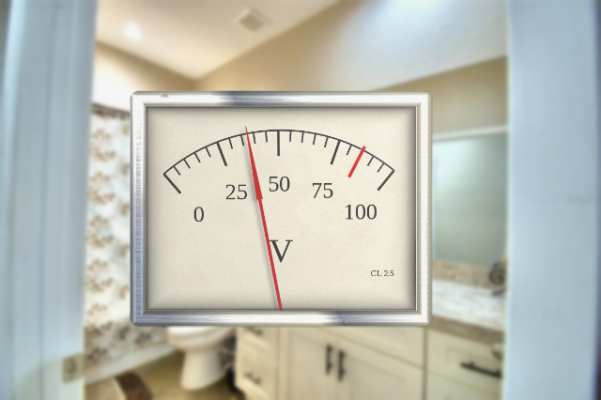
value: {"value": 37.5, "unit": "V"}
